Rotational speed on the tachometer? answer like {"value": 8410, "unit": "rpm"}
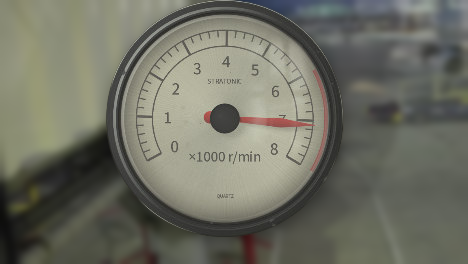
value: {"value": 7100, "unit": "rpm"}
